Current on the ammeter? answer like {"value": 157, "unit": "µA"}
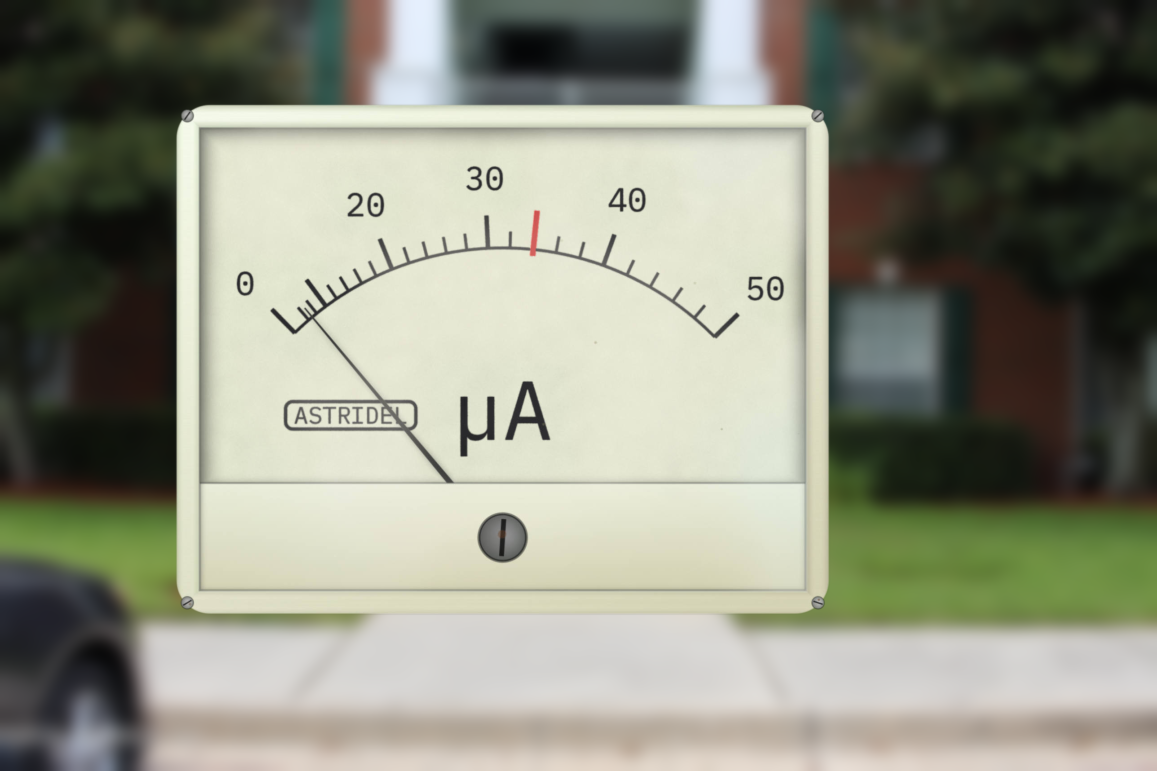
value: {"value": 7, "unit": "µA"}
